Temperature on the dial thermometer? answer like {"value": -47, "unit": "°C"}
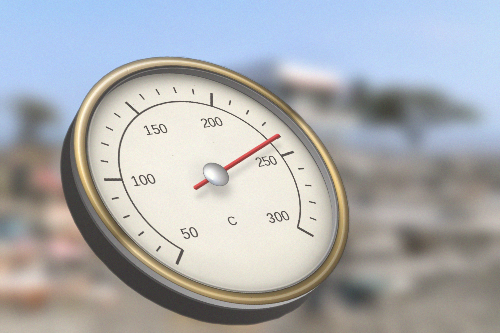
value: {"value": 240, "unit": "°C"}
